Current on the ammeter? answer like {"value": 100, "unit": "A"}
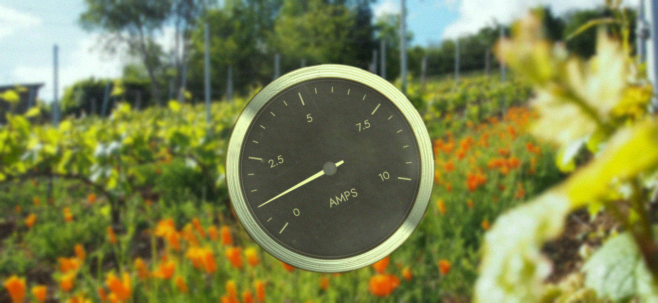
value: {"value": 1, "unit": "A"}
